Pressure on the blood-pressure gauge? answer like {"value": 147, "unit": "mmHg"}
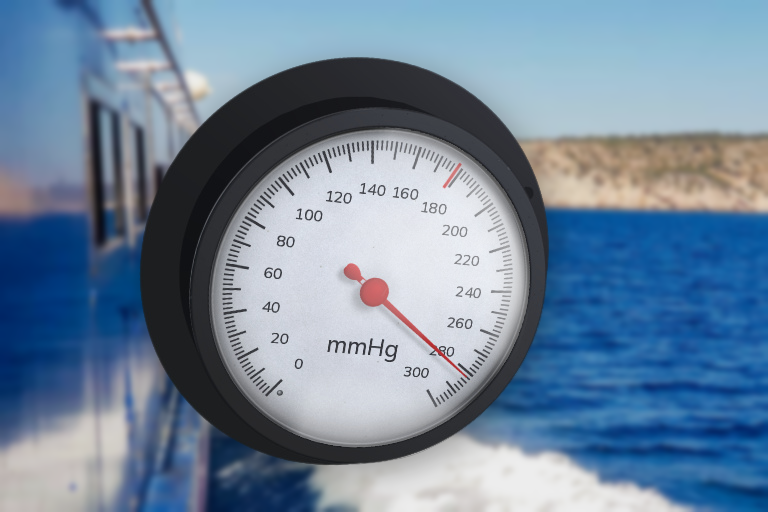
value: {"value": 282, "unit": "mmHg"}
